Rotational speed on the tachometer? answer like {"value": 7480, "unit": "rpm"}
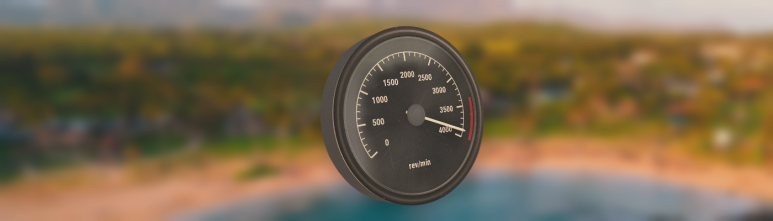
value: {"value": 3900, "unit": "rpm"}
